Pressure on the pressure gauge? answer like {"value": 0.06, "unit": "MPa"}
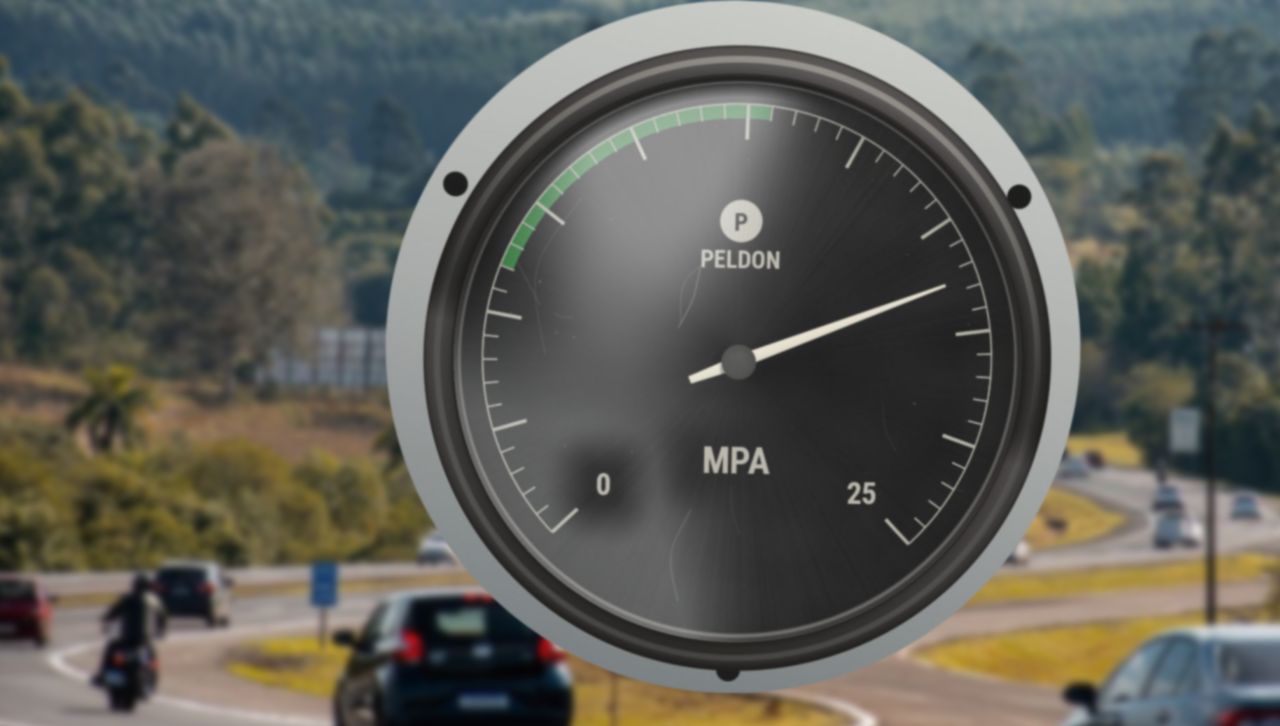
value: {"value": 18.75, "unit": "MPa"}
